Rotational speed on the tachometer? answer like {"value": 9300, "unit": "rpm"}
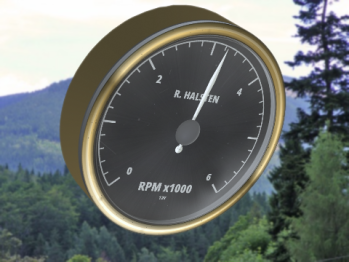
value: {"value": 3200, "unit": "rpm"}
